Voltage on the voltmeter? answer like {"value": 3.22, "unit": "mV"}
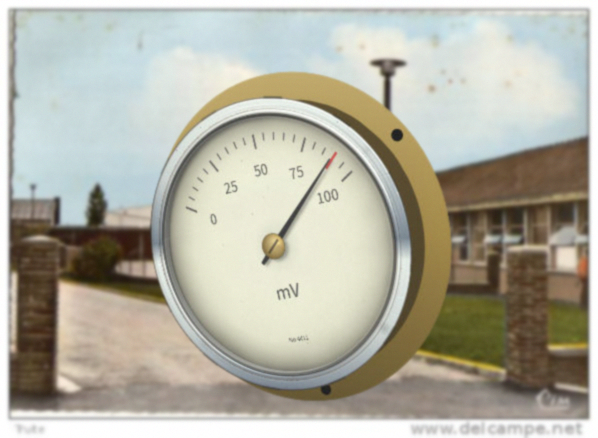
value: {"value": 90, "unit": "mV"}
